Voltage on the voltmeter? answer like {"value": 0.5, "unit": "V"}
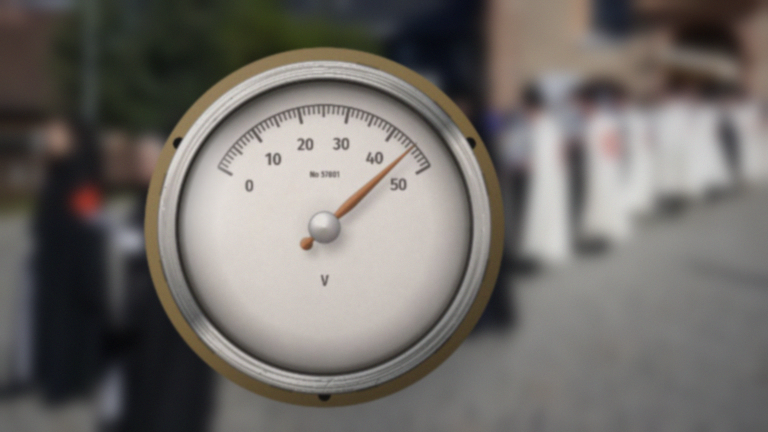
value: {"value": 45, "unit": "V"}
